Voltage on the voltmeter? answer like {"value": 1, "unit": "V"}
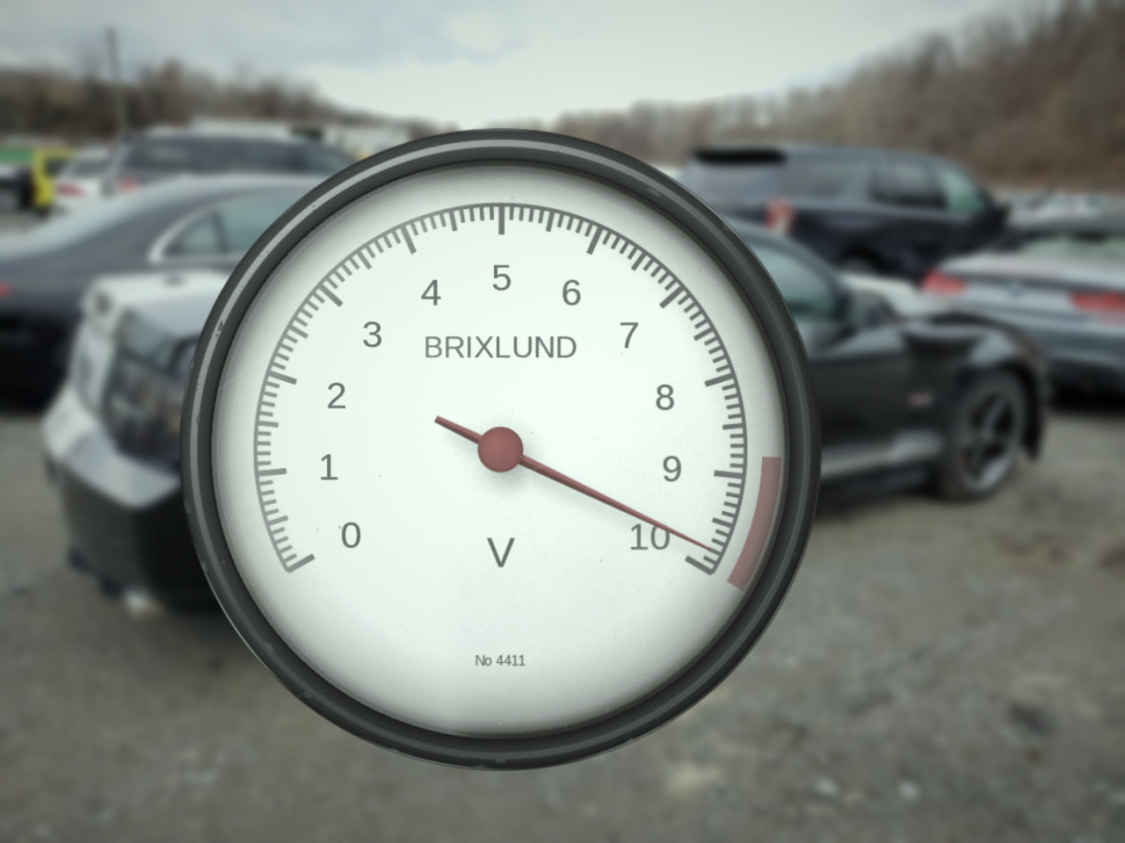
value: {"value": 9.8, "unit": "V"}
